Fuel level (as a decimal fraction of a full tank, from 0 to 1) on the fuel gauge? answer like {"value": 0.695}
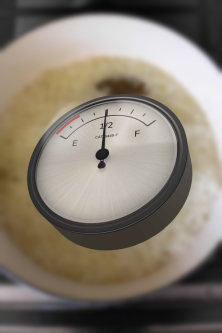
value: {"value": 0.5}
